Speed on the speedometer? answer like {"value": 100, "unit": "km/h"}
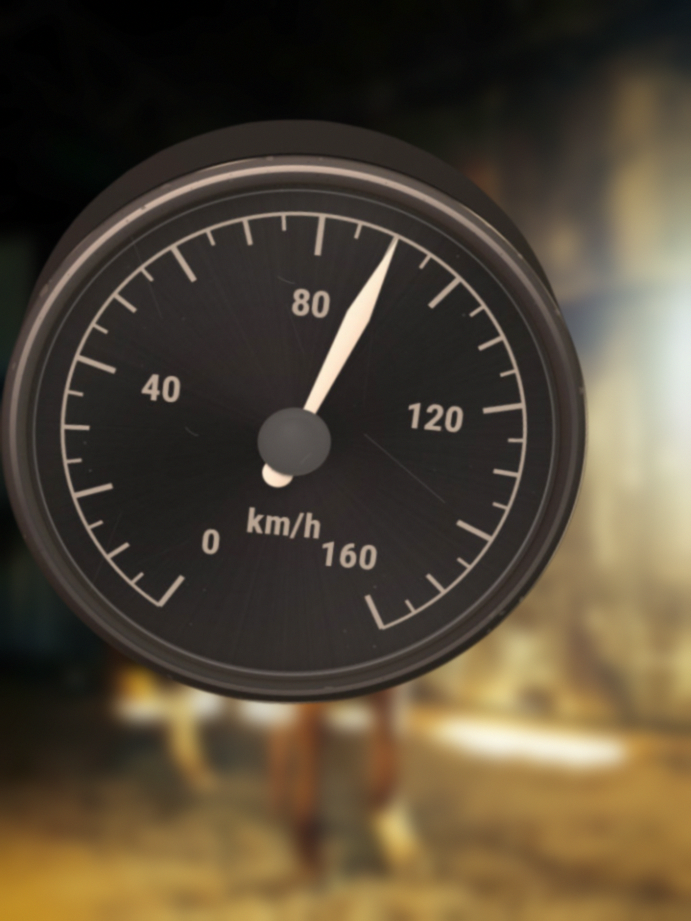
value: {"value": 90, "unit": "km/h"}
